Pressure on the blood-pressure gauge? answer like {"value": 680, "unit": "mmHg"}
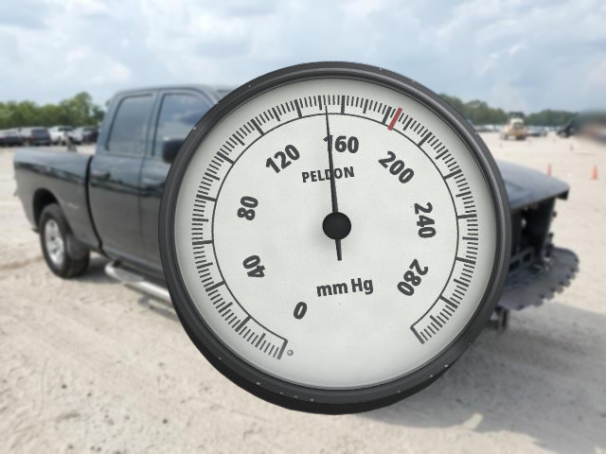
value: {"value": 152, "unit": "mmHg"}
